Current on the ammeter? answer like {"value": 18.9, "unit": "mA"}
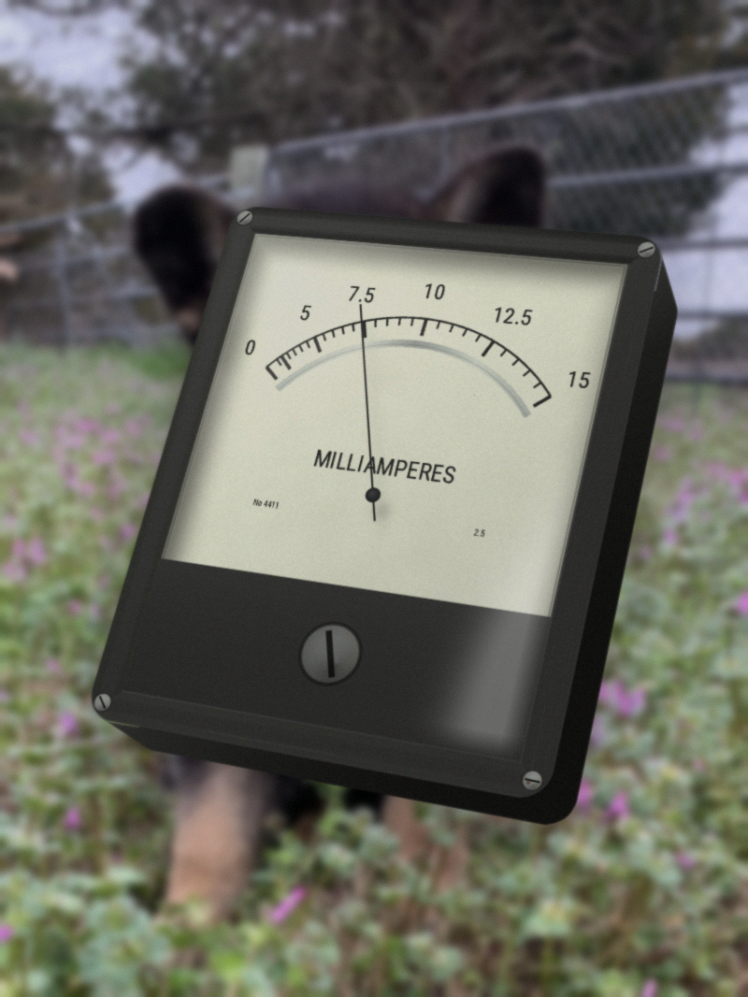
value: {"value": 7.5, "unit": "mA"}
